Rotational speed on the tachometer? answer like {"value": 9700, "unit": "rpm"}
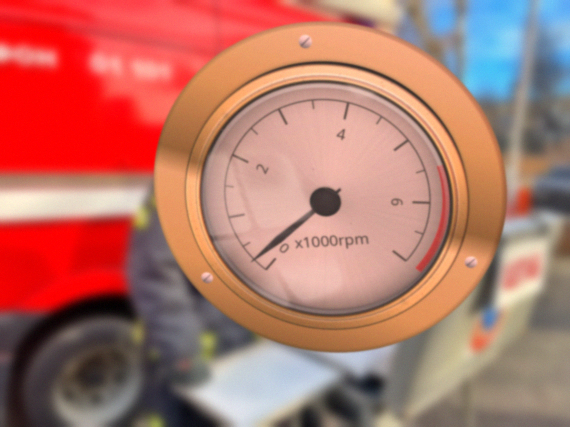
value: {"value": 250, "unit": "rpm"}
